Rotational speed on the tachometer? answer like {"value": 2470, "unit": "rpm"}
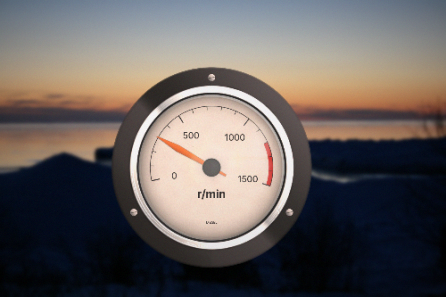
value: {"value": 300, "unit": "rpm"}
